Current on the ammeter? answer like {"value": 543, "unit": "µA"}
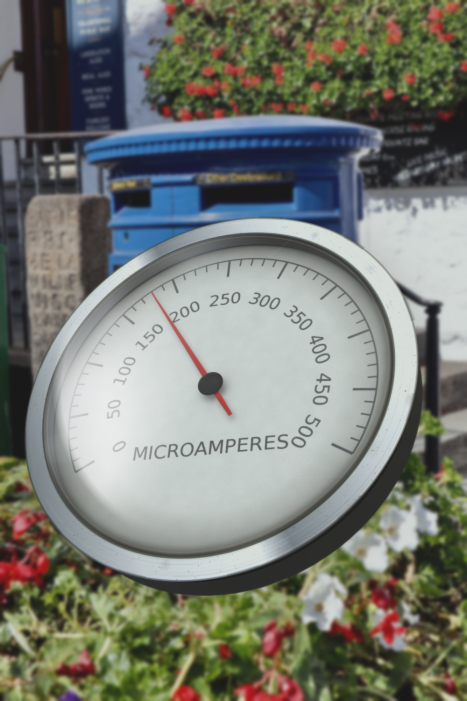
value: {"value": 180, "unit": "µA"}
